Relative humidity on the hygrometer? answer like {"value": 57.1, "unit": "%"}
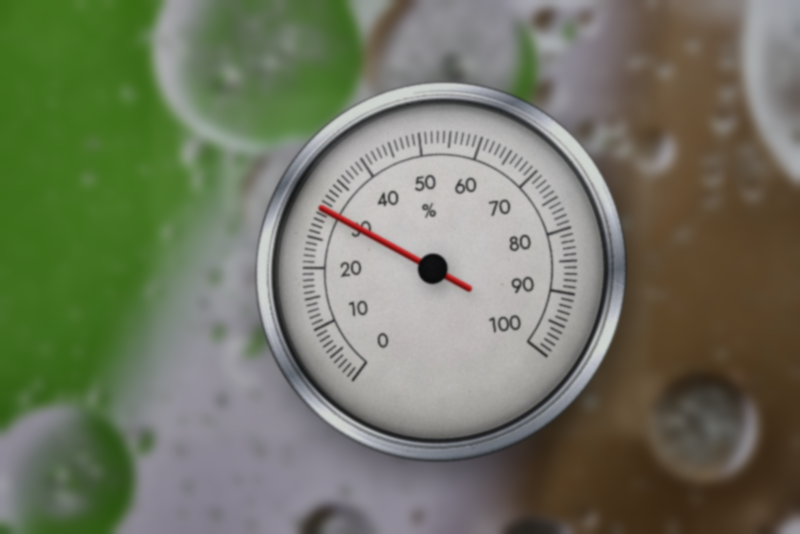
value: {"value": 30, "unit": "%"}
